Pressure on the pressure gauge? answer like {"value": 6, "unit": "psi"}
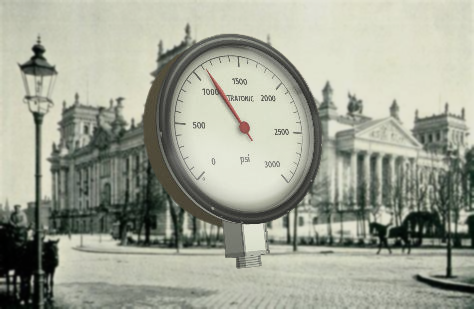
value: {"value": 1100, "unit": "psi"}
